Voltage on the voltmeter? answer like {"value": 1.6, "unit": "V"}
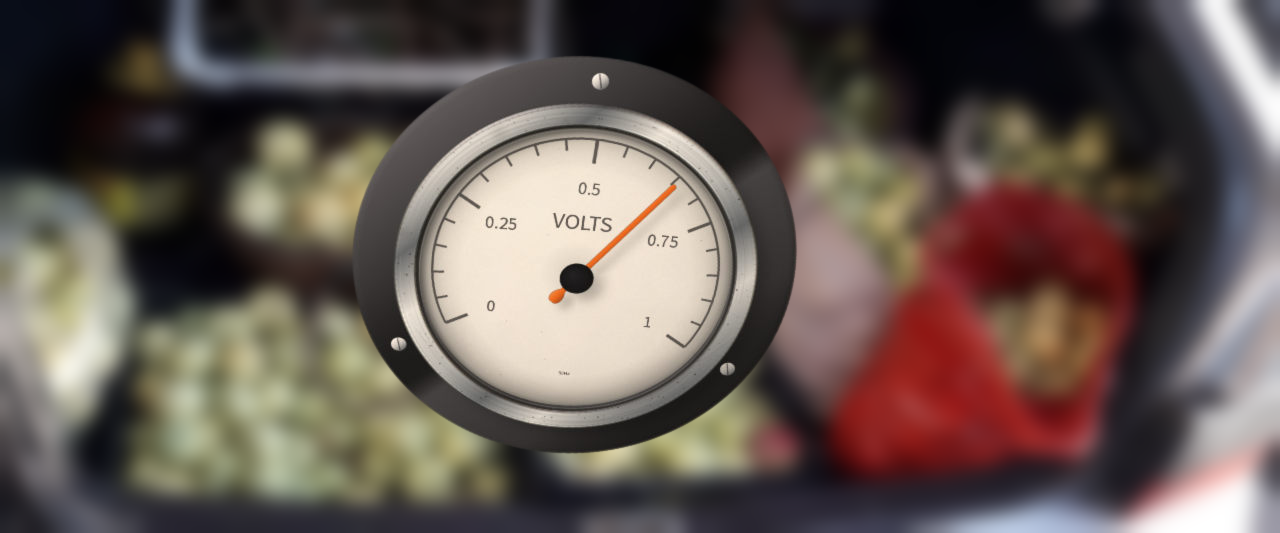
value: {"value": 0.65, "unit": "V"}
